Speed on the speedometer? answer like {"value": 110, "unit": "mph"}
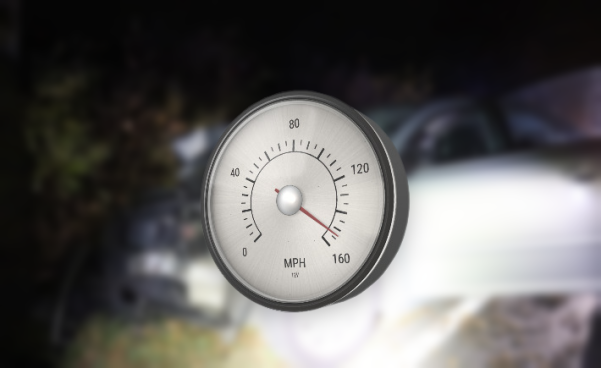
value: {"value": 152.5, "unit": "mph"}
